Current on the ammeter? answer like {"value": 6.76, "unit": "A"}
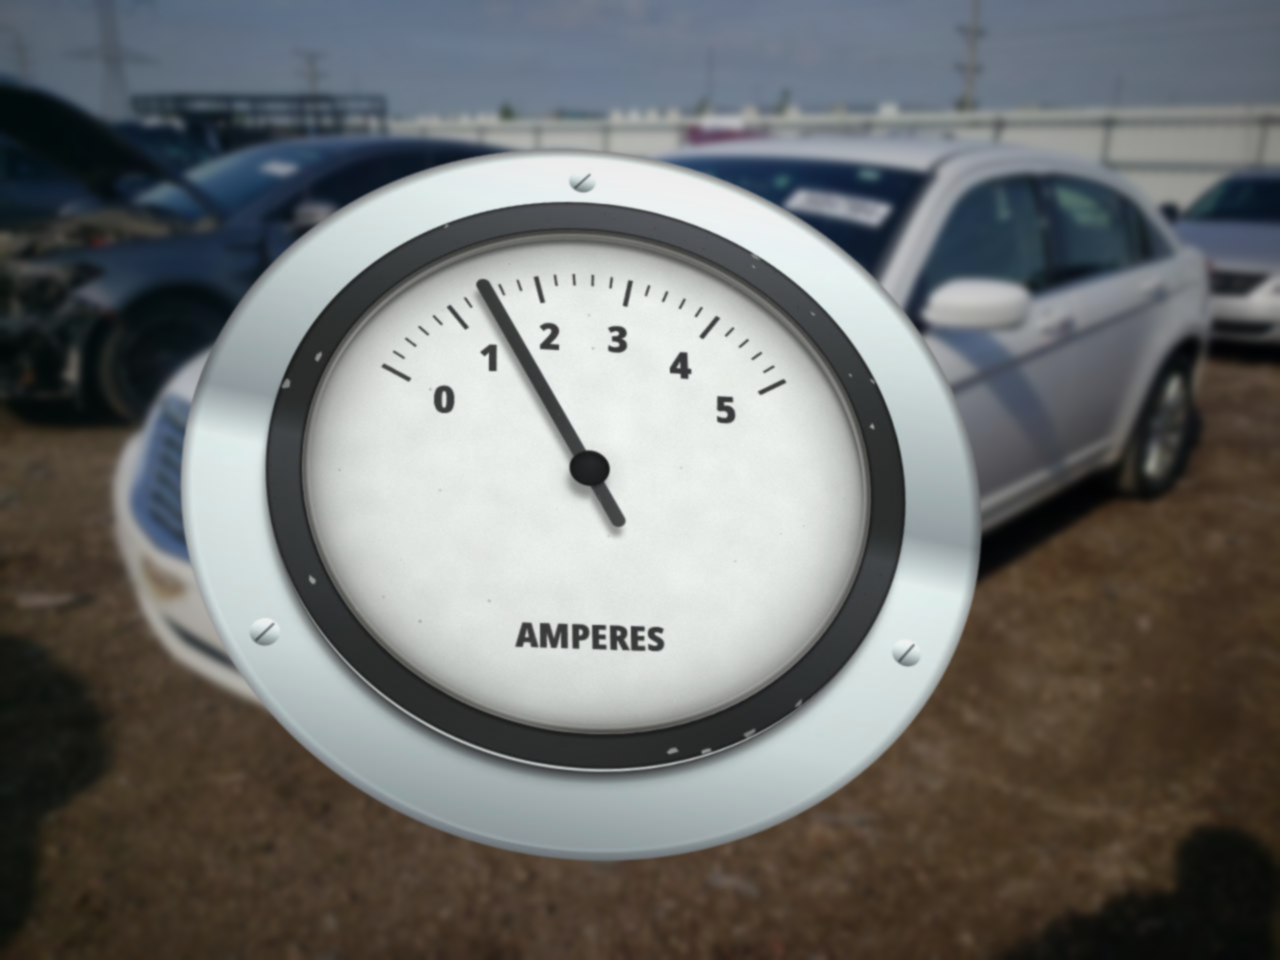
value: {"value": 1.4, "unit": "A"}
